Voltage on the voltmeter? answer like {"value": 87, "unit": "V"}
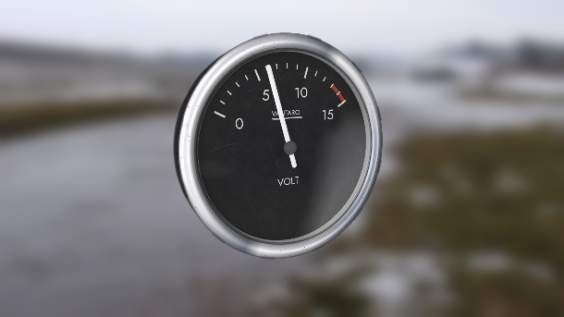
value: {"value": 6, "unit": "V"}
